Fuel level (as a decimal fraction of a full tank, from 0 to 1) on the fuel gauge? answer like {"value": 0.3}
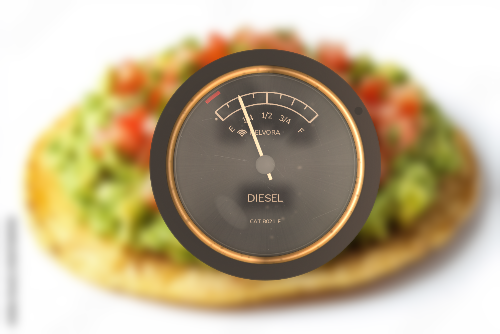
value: {"value": 0.25}
